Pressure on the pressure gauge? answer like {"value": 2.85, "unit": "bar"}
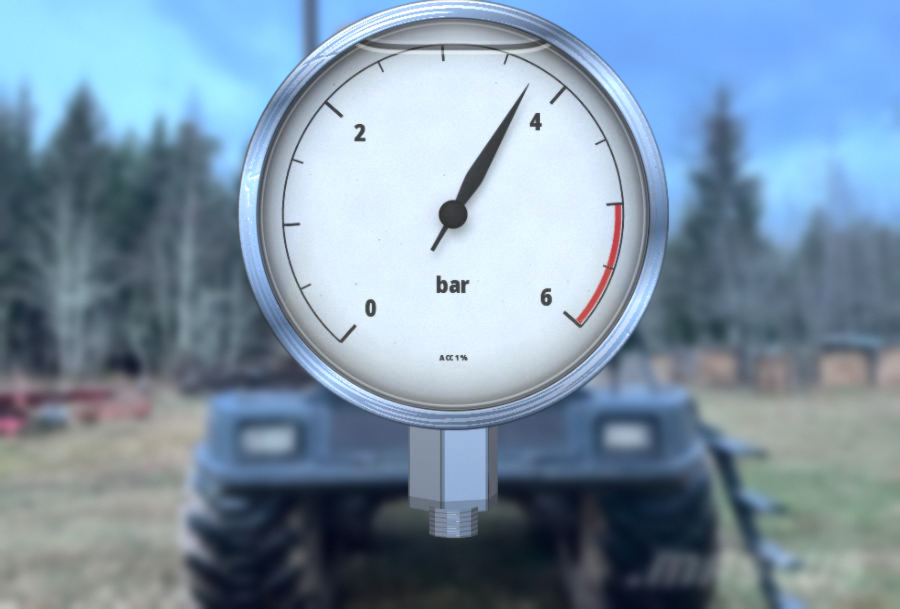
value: {"value": 3.75, "unit": "bar"}
